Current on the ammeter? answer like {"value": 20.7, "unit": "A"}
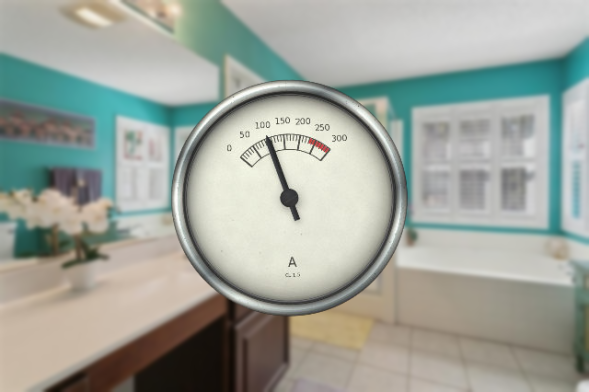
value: {"value": 100, "unit": "A"}
